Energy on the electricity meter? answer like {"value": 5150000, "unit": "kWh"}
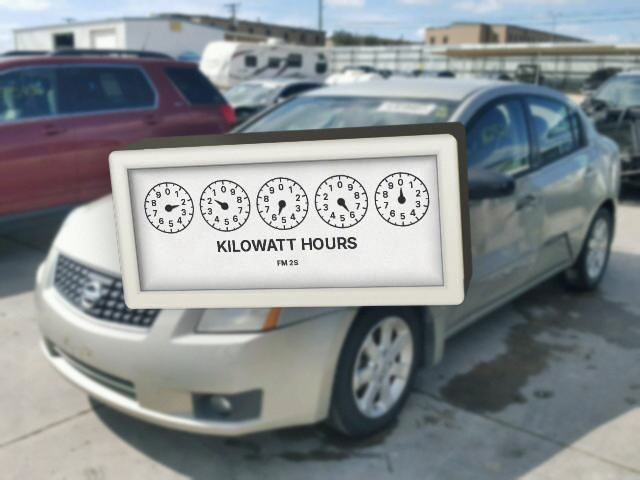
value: {"value": 21560, "unit": "kWh"}
